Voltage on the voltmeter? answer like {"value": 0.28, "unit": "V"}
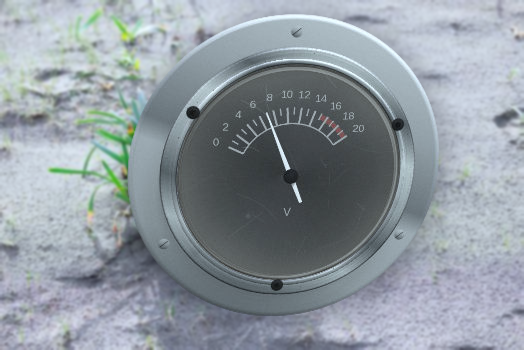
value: {"value": 7, "unit": "V"}
